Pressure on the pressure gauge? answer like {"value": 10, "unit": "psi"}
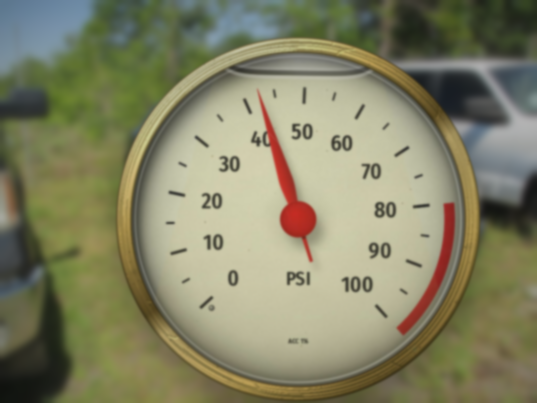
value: {"value": 42.5, "unit": "psi"}
